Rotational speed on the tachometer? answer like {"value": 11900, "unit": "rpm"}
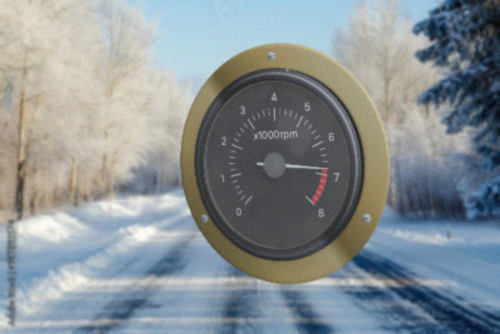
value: {"value": 6800, "unit": "rpm"}
